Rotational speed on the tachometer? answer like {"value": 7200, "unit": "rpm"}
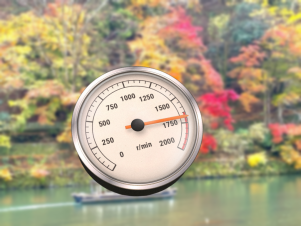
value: {"value": 1700, "unit": "rpm"}
